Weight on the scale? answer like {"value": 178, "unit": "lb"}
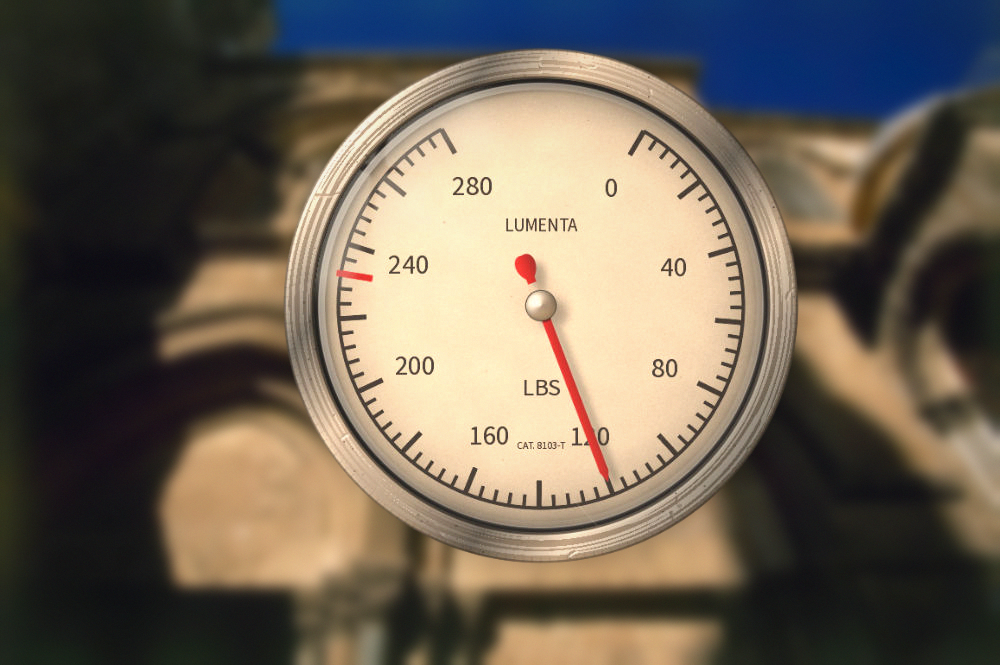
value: {"value": 120, "unit": "lb"}
